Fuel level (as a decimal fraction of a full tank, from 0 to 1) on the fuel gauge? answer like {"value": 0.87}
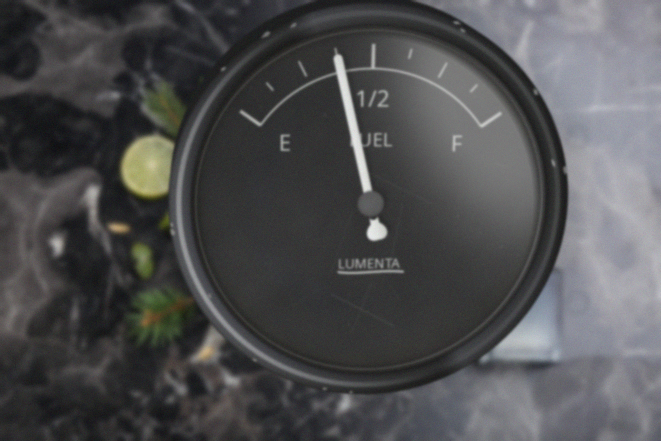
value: {"value": 0.375}
